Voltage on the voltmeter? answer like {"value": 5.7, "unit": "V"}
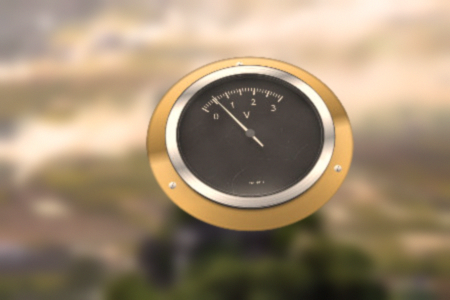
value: {"value": 0.5, "unit": "V"}
